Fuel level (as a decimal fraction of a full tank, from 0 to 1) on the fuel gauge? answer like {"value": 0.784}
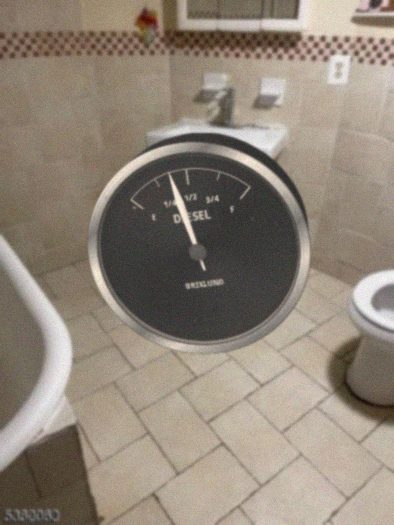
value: {"value": 0.375}
